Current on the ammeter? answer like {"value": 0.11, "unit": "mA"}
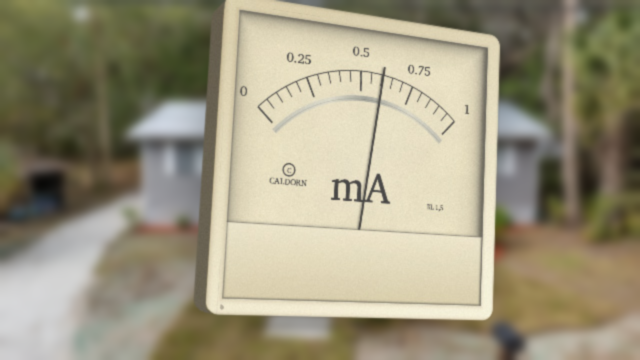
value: {"value": 0.6, "unit": "mA"}
